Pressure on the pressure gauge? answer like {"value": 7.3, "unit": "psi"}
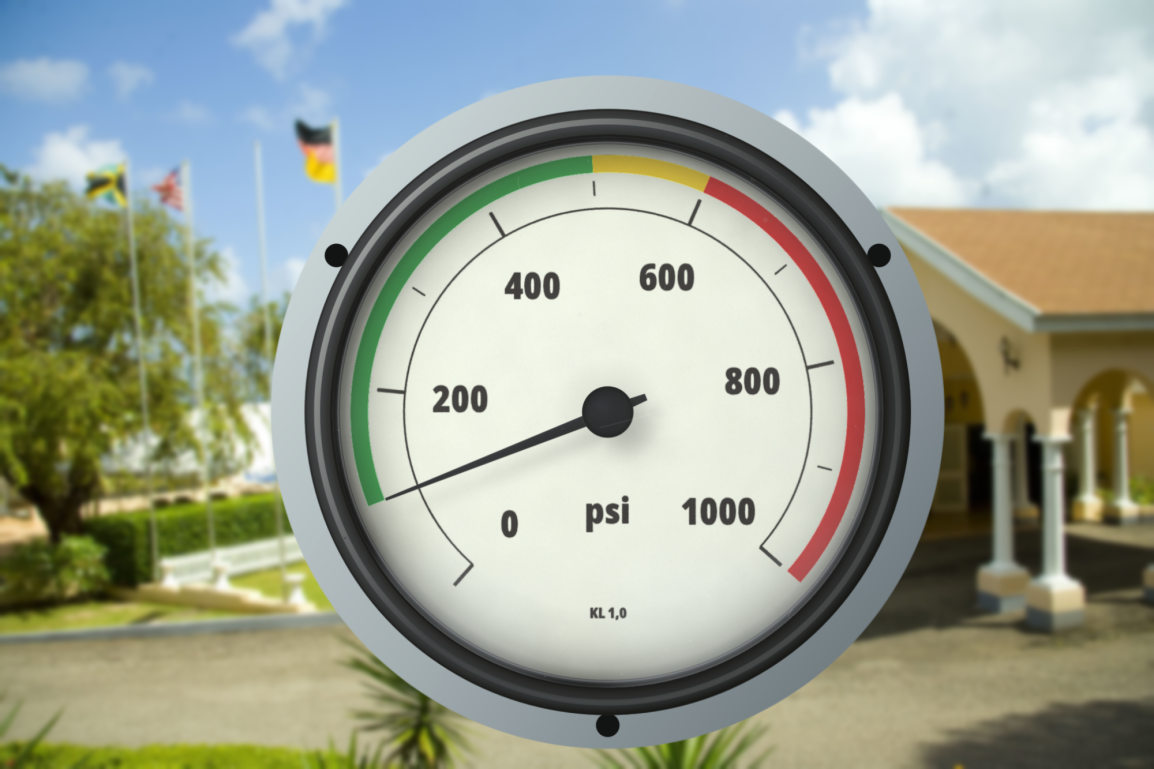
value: {"value": 100, "unit": "psi"}
